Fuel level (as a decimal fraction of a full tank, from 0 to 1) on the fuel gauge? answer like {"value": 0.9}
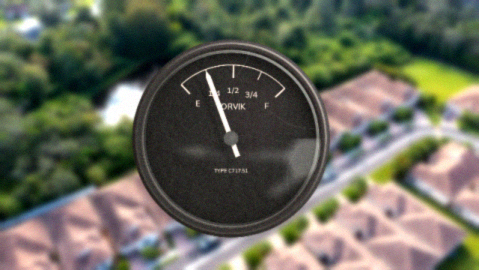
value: {"value": 0.25}
